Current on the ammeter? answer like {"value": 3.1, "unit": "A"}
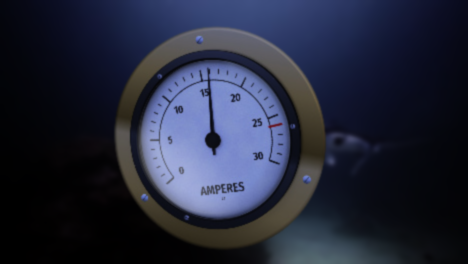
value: {"value": 16, "unit": "A"}
